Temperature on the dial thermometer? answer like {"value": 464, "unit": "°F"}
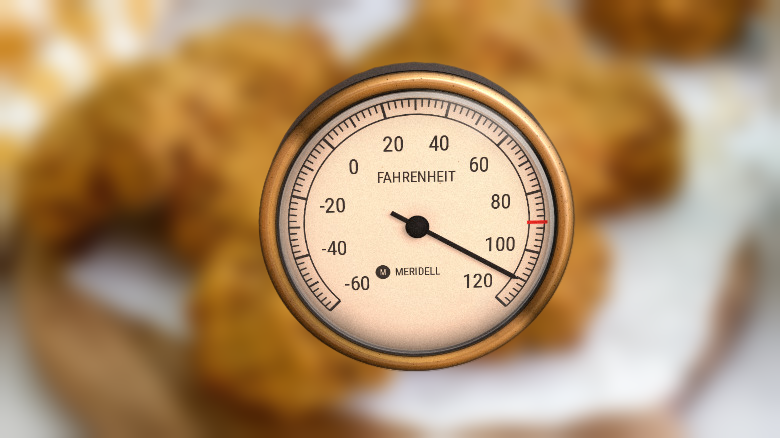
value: {"value": 110, "unit": "°F"}
